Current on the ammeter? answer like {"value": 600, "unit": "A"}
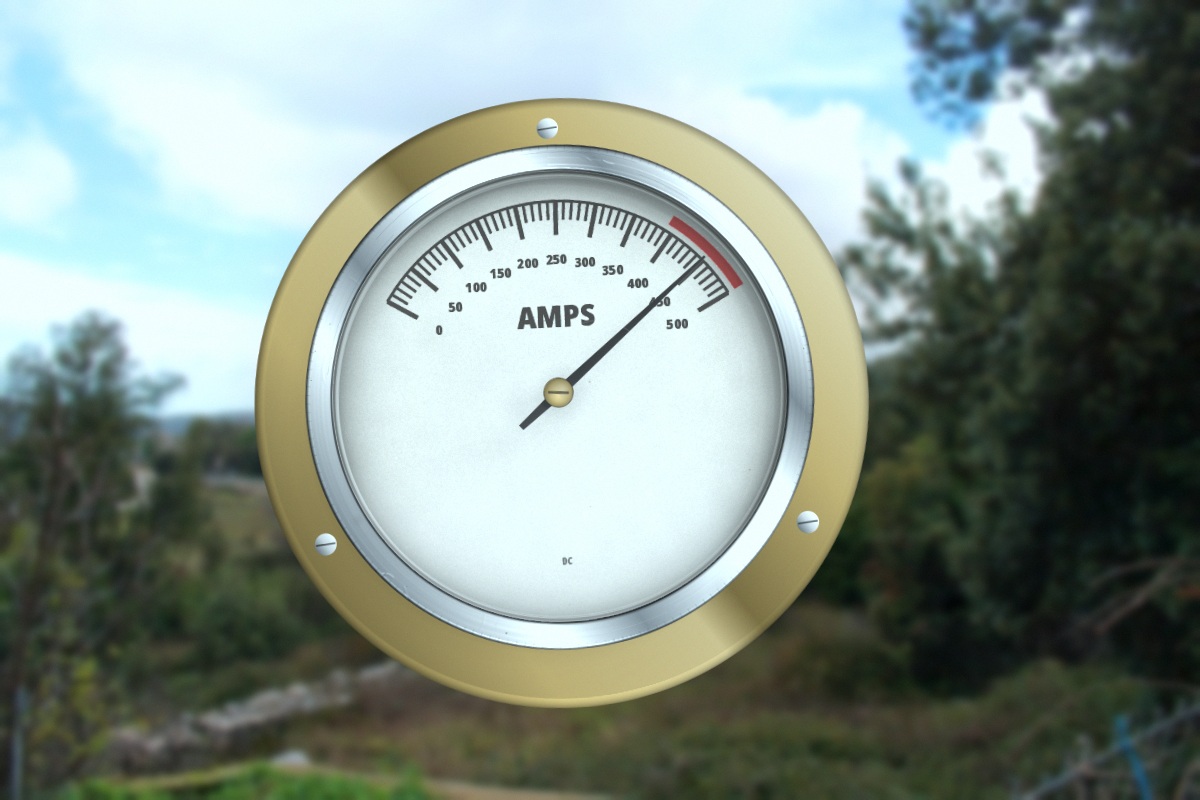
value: {"value": 450, "unit": "A"}
